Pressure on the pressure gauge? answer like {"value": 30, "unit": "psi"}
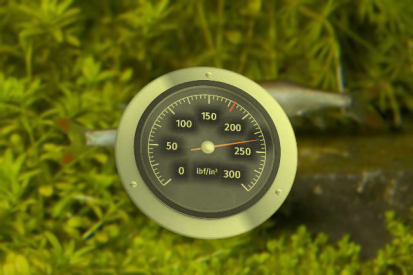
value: {"value": 235, "unit": "psi"}
